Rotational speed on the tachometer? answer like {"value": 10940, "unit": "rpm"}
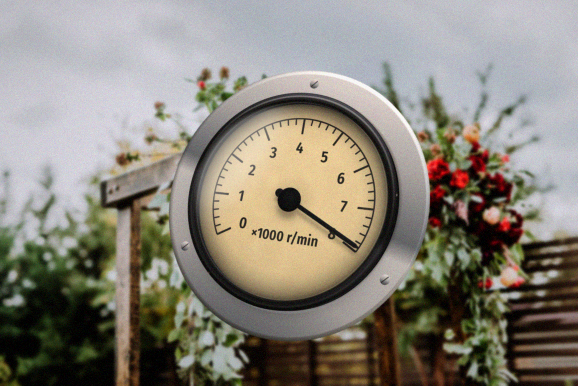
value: {"value": 7900, "unit": "rpm"}
